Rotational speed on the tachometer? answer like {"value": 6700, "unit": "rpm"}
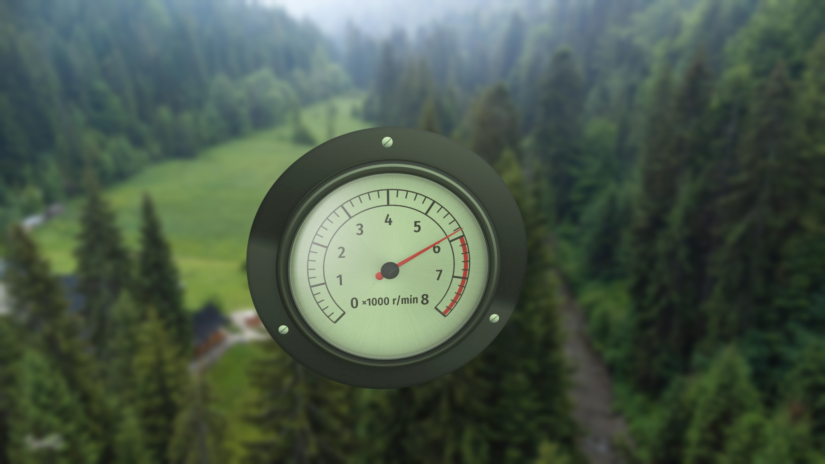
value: {"value": 5800, "unit": "rpm"}
